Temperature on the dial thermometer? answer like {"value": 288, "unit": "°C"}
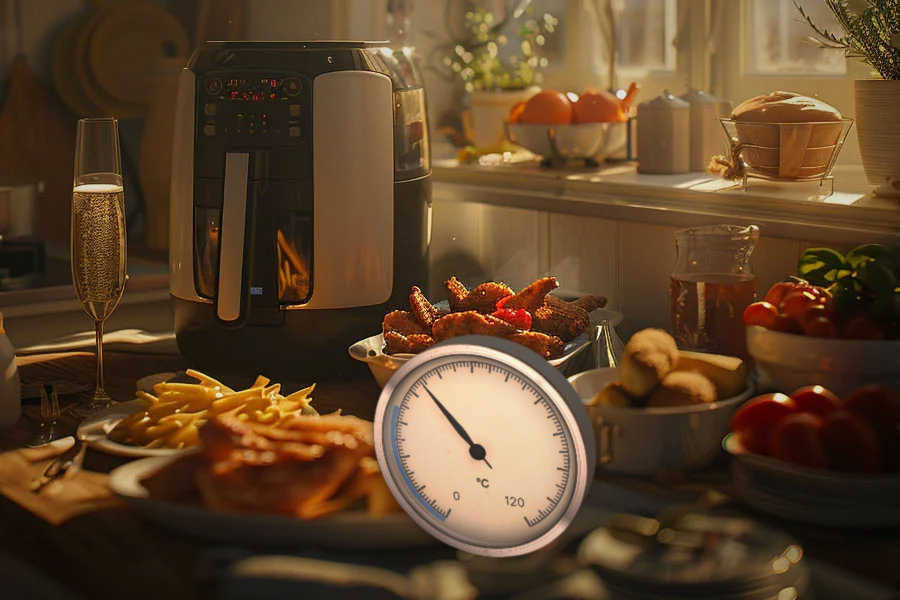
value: {"value": 45, "unit": "°C"}
